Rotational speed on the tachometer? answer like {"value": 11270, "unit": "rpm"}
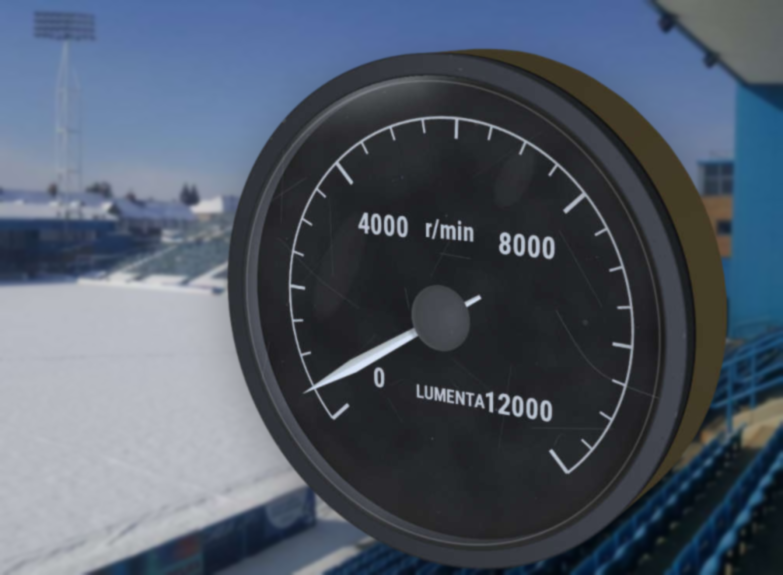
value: {"value": 500, "unit": "rpm"}
